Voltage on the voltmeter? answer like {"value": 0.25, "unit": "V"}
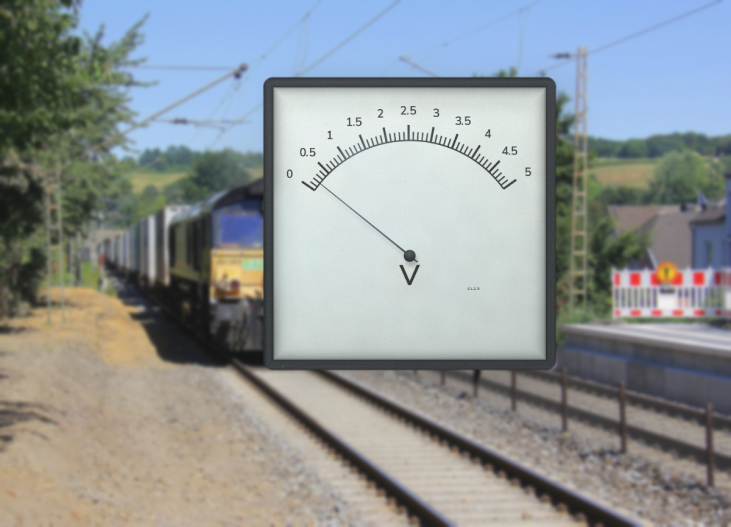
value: {"value": 0.2, "unit": "V"}
